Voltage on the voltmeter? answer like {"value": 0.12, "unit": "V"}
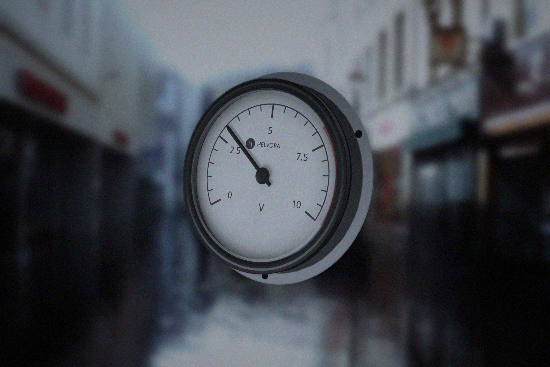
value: {"value": 3, "unit": "V"}
